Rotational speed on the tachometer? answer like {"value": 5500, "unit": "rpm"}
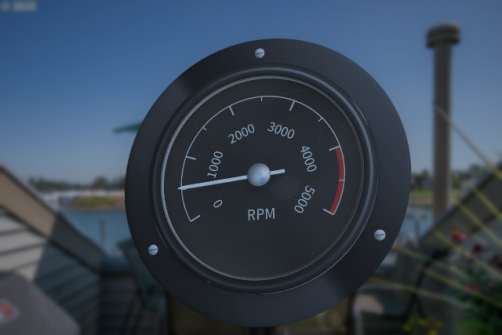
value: {"value": 500, "unit": "rpm"}
